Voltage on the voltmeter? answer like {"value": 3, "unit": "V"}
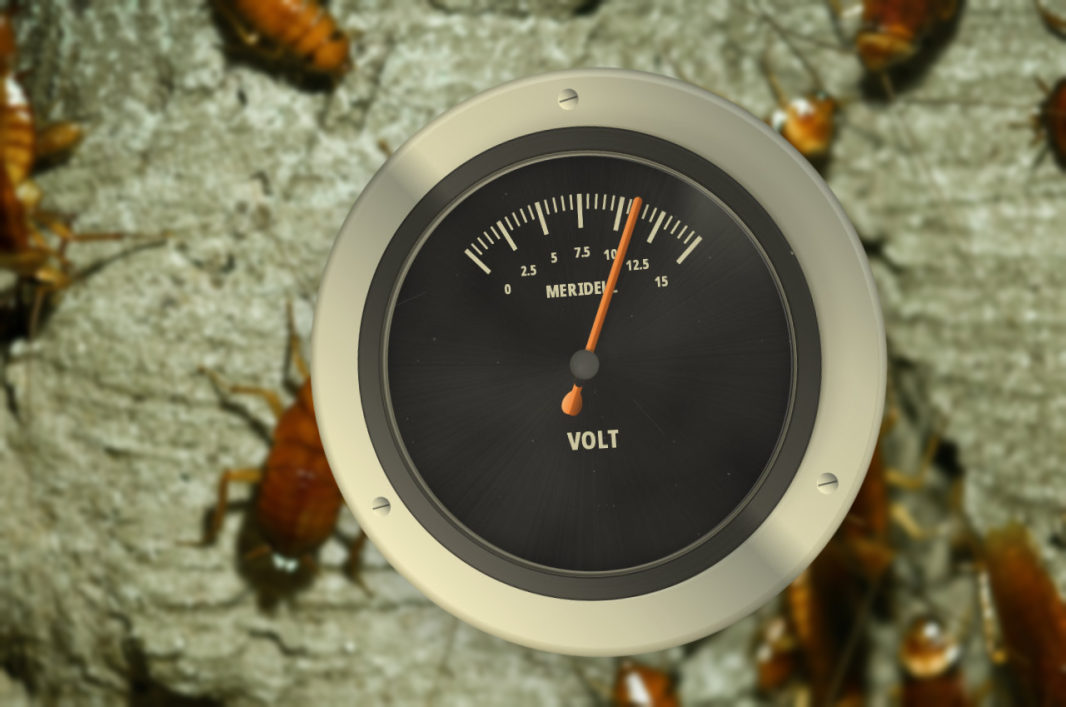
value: {"value": 11, "unit": "V"}
